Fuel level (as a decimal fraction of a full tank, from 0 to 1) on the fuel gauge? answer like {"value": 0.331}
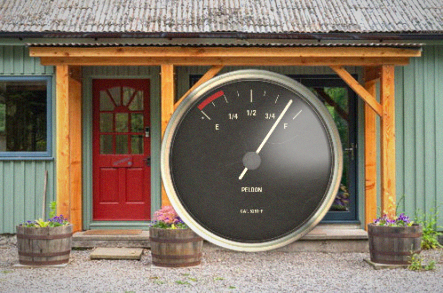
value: {"value": 0.875}
